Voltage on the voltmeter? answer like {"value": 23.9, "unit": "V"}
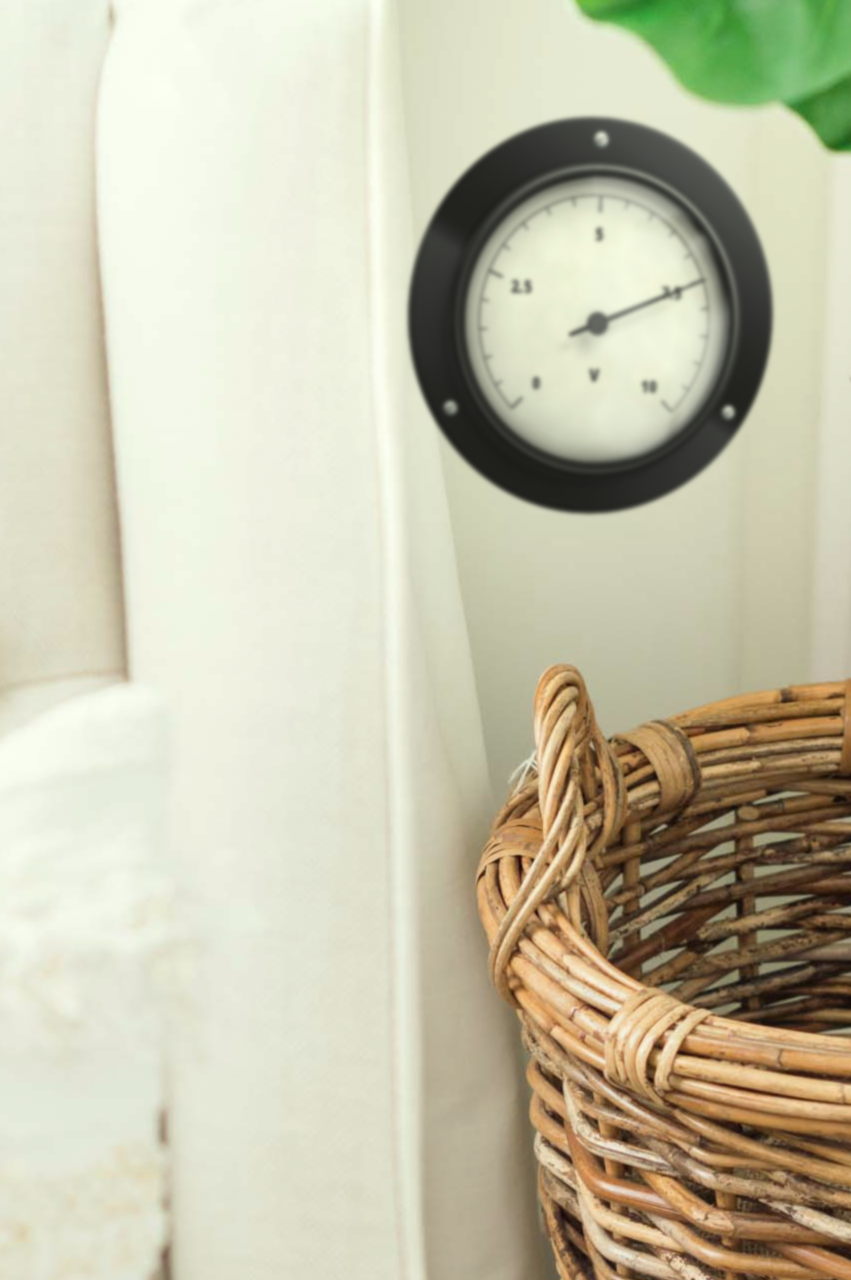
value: {"value": 7.5, "unit": "V"}
